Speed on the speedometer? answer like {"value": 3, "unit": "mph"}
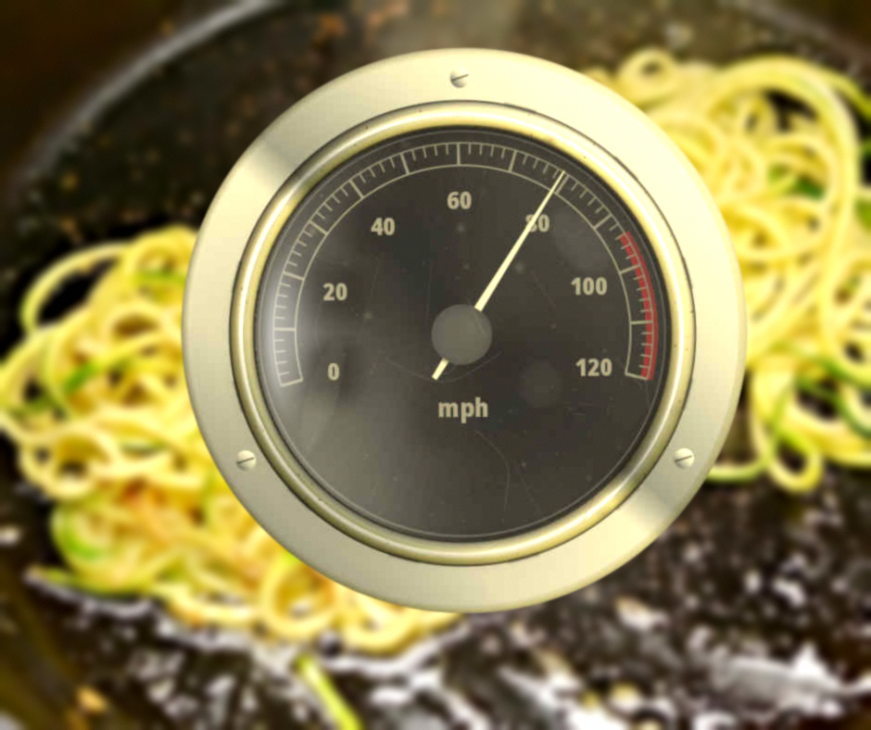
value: {"value": 79, "unit": "mph"}
